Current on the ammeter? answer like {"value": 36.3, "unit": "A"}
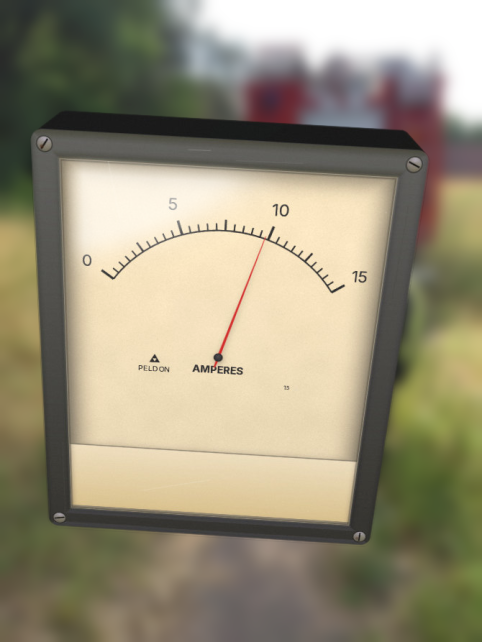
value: {"value": 9.75, "unit": "A"}
